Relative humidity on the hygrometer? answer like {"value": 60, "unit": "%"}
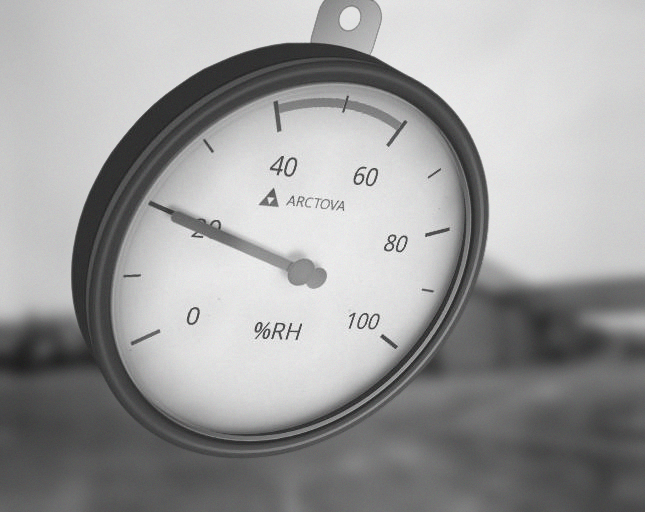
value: {"value": 20, "unit": "%"}
